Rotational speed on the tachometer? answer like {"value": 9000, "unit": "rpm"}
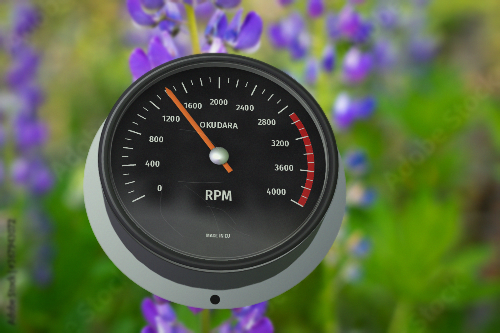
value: {"value": 1400, "unit": "rpm"}
